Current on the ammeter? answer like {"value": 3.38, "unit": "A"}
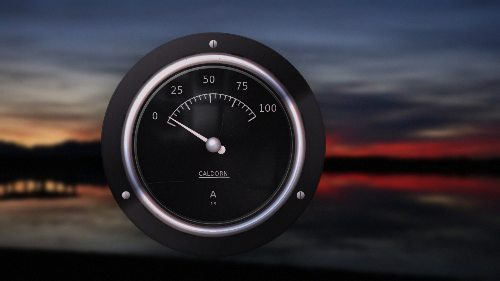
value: {"value": 5, "unit": "A"}
